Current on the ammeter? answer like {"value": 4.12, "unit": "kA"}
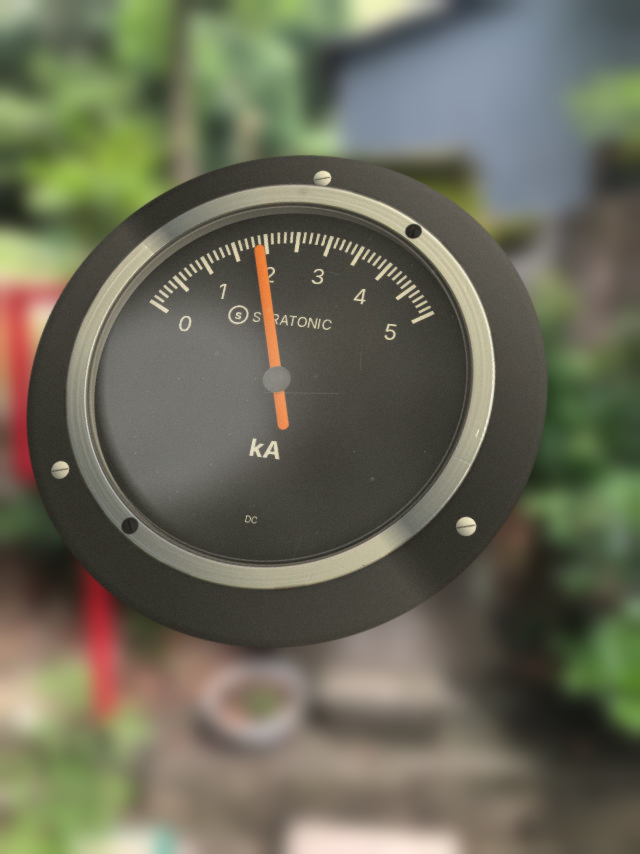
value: {"value": 1.9, "unit": "kA"}
